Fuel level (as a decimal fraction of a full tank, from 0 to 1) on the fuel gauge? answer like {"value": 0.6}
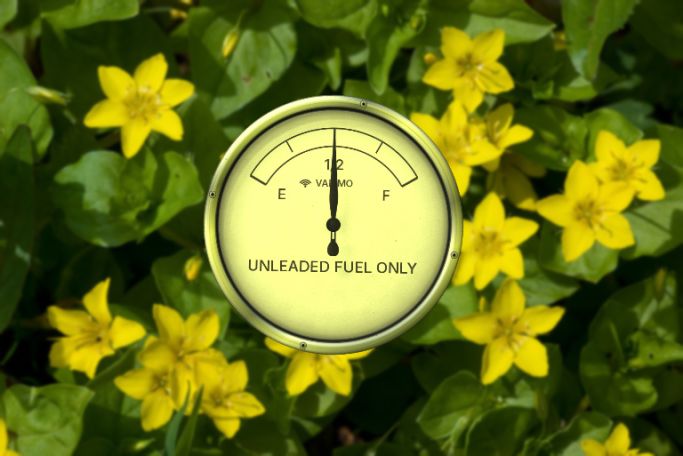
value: {"value": 0.5}
